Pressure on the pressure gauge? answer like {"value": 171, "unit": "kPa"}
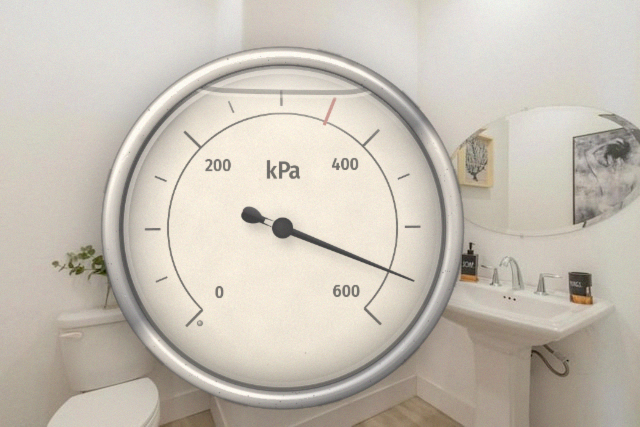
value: {"value": 550, "unit": "kPa"}
